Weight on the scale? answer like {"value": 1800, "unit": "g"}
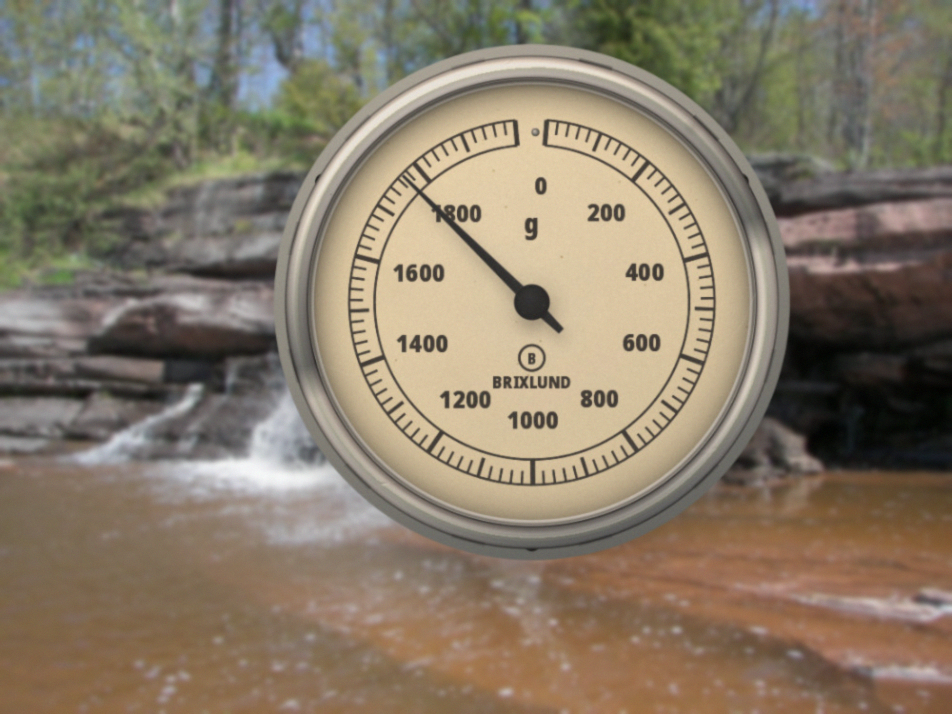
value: {"value": 1770, "unit": "g"}
